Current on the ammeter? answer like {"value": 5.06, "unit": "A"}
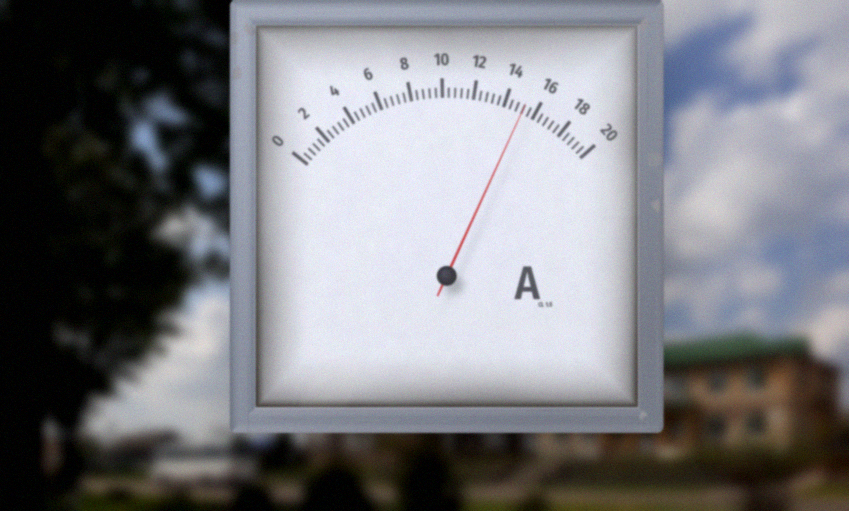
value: {"value": 15.2, "unit": "A"}
